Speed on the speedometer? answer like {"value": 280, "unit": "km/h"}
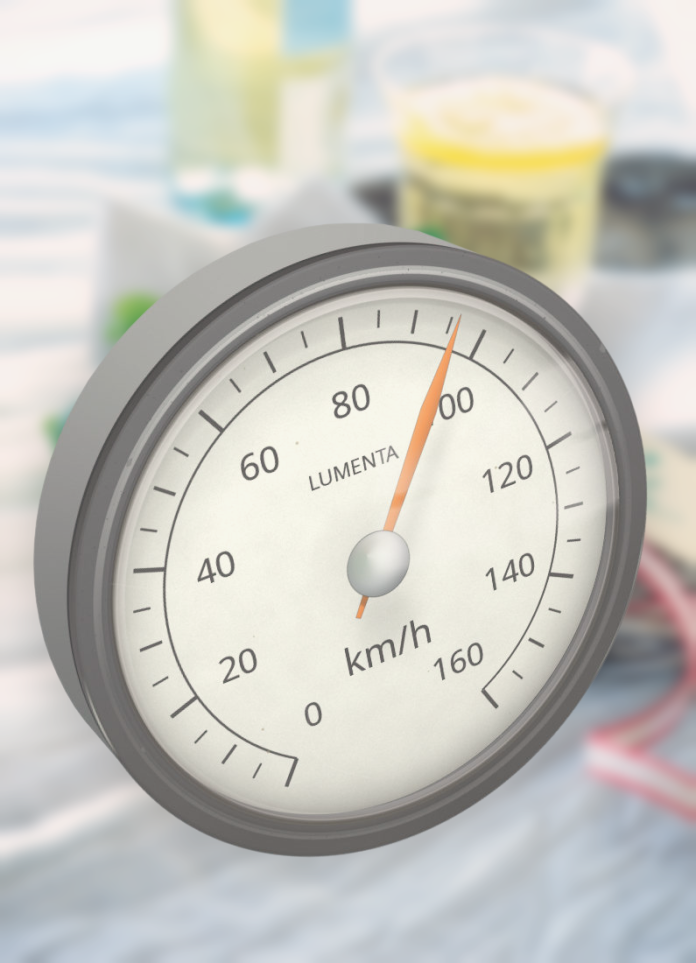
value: {"value": 95, "unit": "km/h"}
